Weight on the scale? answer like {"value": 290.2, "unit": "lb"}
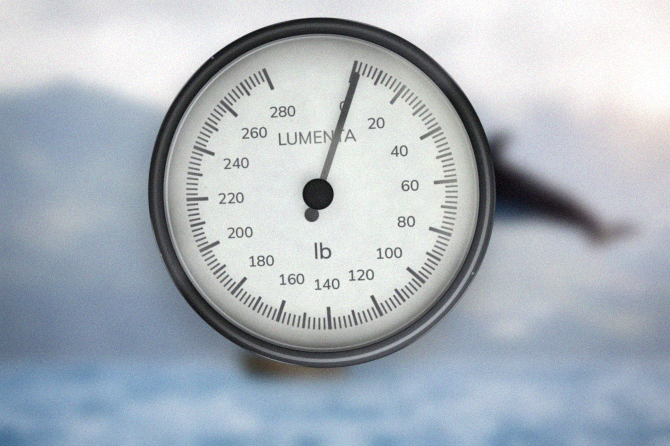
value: {"value": 2, "unit": "lb"}
